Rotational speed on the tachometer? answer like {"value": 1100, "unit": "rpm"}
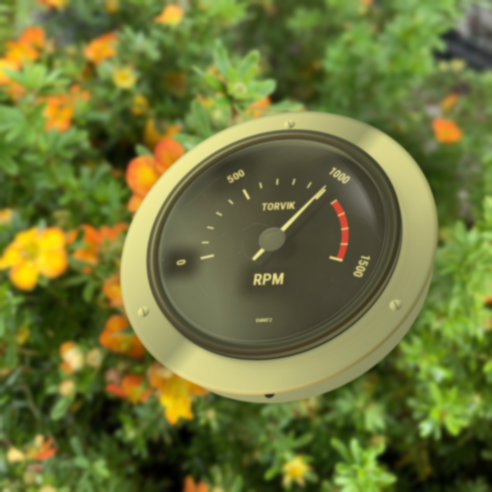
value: {"value": 1000, "unit": "rpm"}
